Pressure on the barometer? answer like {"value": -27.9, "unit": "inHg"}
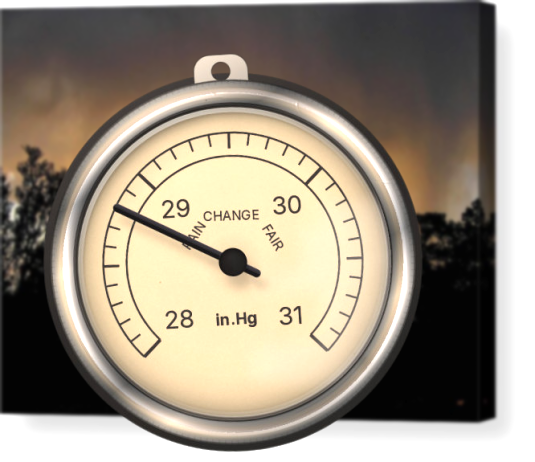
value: {"value": 28.8, "unit": "inHg"}
